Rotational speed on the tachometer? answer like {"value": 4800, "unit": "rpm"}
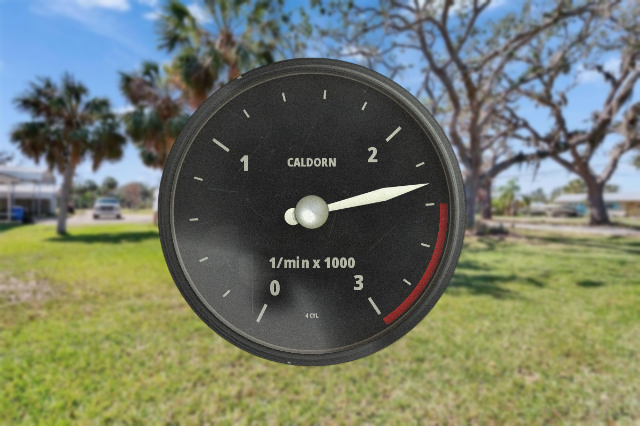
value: {"value": 2300, "unit": "rpm"}
